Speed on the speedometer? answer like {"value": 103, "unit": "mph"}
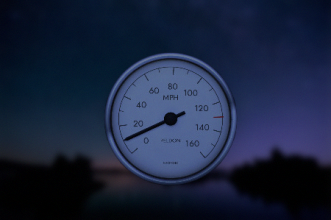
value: {"value": 10, "unit": "mph"}
